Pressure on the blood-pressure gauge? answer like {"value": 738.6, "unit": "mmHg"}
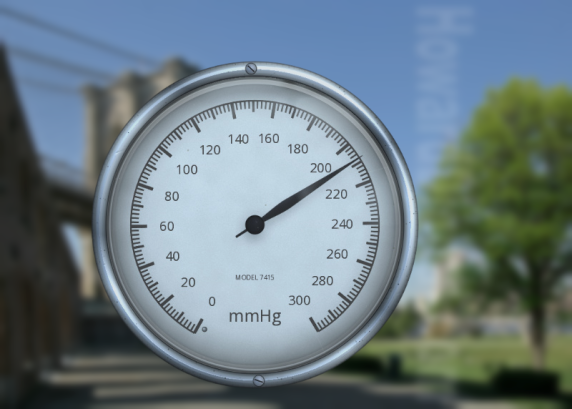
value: {"value": 208, "unit": "mmHg"}
